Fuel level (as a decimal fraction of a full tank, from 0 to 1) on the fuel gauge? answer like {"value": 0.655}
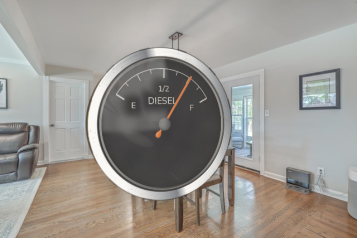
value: {"value": 0.75}
